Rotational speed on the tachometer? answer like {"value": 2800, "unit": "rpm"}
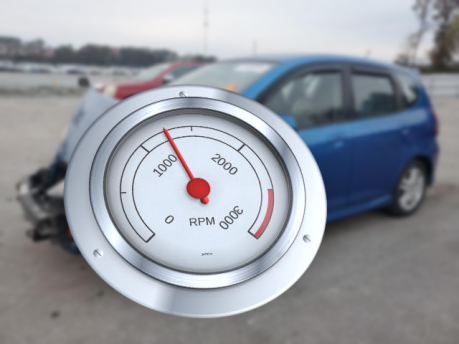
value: {"value": 1250, "unit": "rpm"}
